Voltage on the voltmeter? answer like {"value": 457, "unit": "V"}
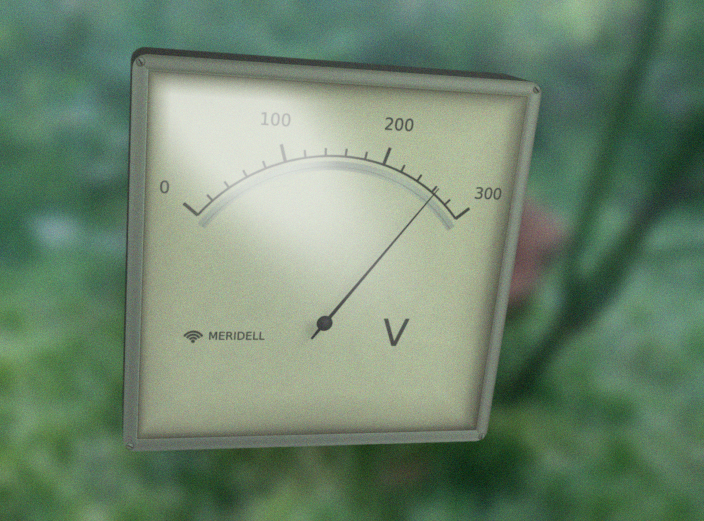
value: {"value": 260, "unit": "V"}
